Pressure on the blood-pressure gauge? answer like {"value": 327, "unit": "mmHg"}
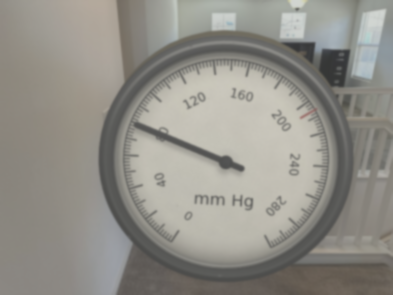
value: {"value": 80, "unit": "mmHg"}
